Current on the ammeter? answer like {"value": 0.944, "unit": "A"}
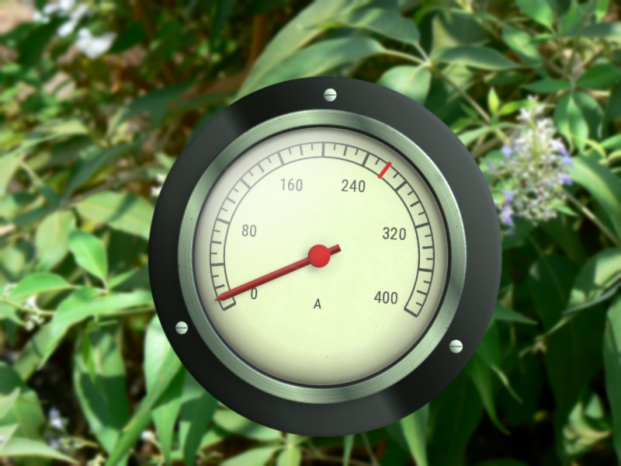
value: {"value": 10, "unit": "A"}
